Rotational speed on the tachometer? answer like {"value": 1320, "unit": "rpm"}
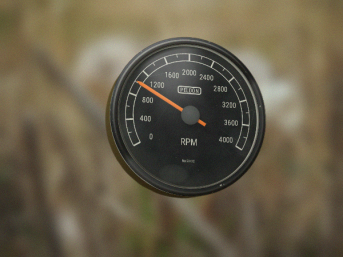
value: {"value": 1000, "unit": "rpm"}
